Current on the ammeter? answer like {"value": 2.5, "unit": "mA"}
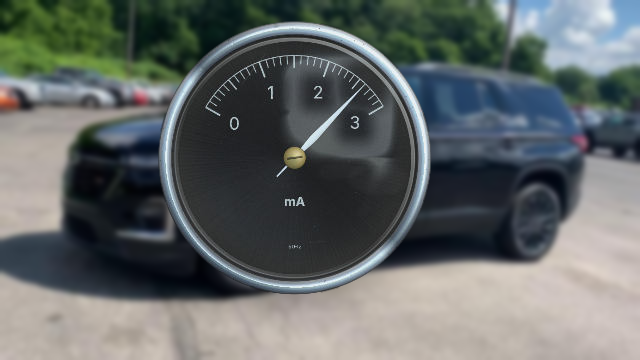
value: {"value": 2.6, "unit": "mA"}
